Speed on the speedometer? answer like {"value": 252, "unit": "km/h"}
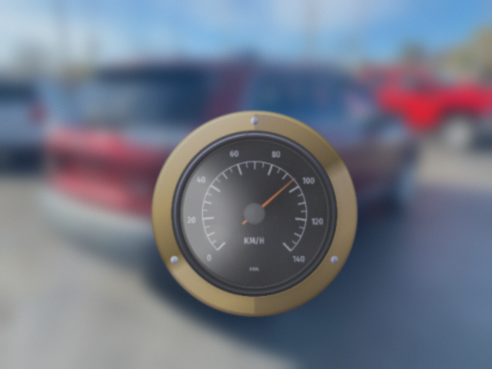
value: {"value": 95, "unit": "km/h"}
